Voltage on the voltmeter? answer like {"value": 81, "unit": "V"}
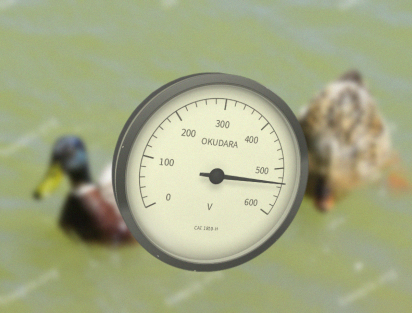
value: {"value": 530, "unit": "V"}
